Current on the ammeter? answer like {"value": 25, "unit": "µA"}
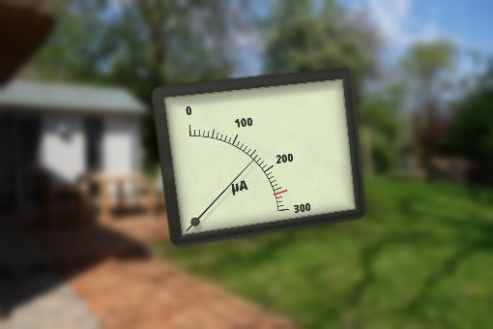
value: {"value": 160, "unit": "µA"}
